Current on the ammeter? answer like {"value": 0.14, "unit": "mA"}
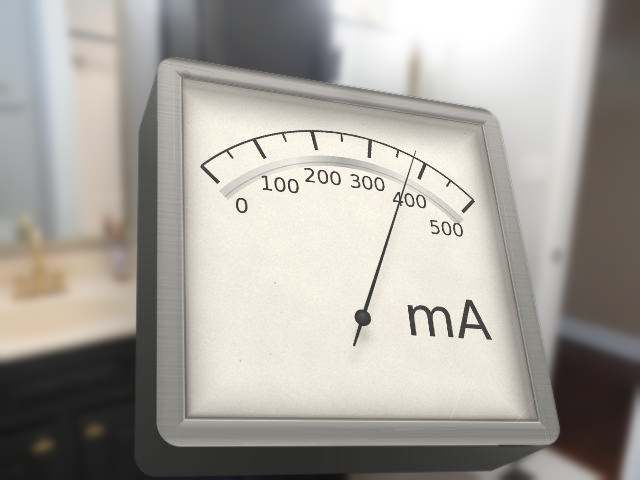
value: {"value": 375, "unit": "mA"}
